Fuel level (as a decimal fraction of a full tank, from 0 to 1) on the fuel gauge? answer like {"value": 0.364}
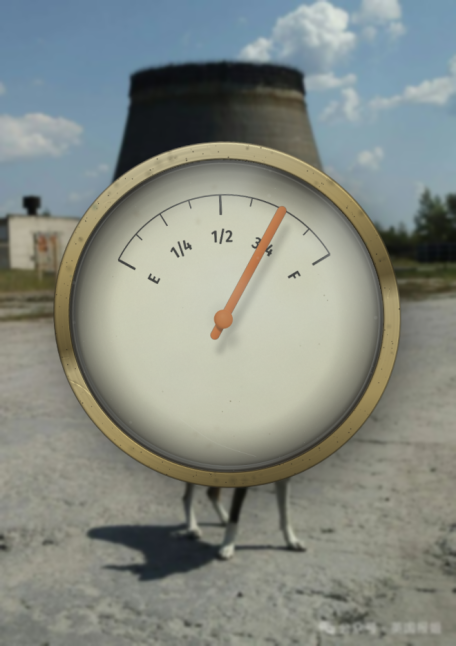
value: {"value": 0.75}
